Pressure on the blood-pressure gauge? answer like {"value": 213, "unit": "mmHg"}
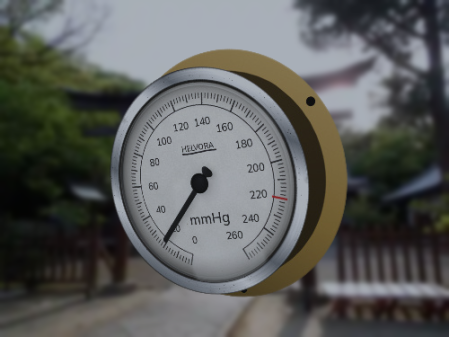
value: {"value": 20, "unit": "mmHg"}
